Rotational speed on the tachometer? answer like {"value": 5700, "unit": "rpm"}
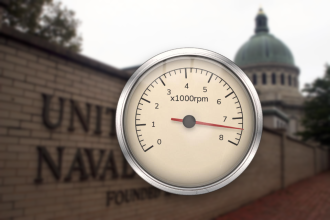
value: {"value": 7400, "unit": "rpm"}
